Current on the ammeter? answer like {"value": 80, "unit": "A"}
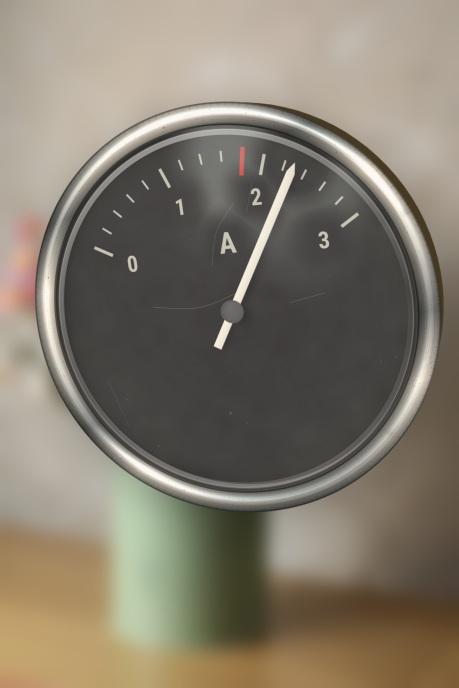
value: {"value": 2.3, "unit": "A"}
